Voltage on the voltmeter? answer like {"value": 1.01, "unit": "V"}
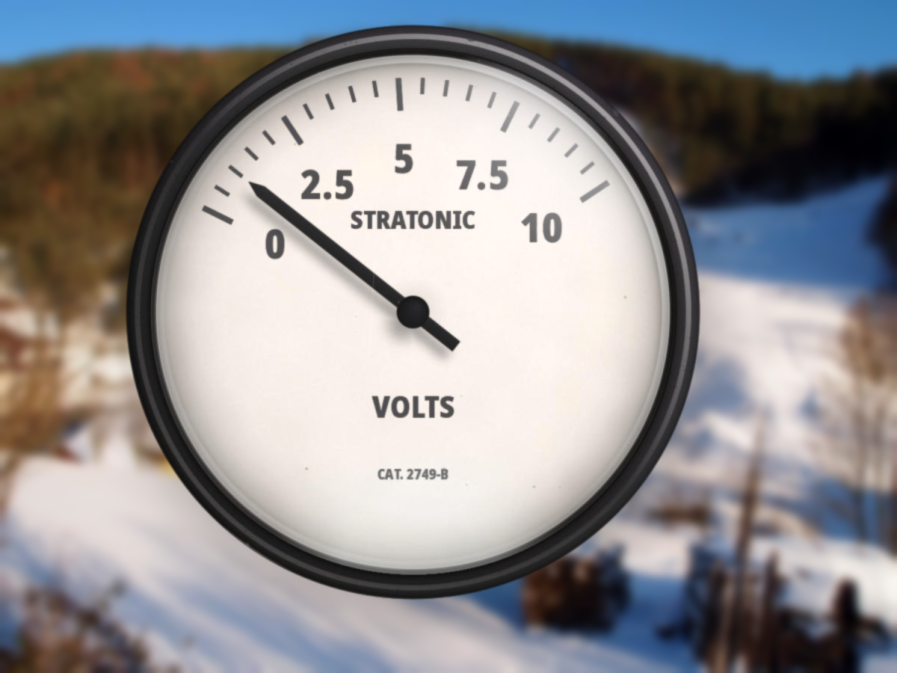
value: {"value": 1, "unit": "V"}
